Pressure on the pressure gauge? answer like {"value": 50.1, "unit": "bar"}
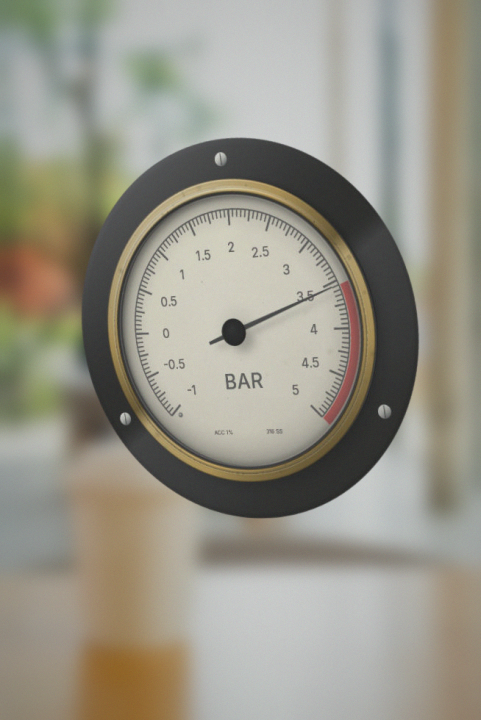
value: {"value": 3.55, "unit": "bar"}
